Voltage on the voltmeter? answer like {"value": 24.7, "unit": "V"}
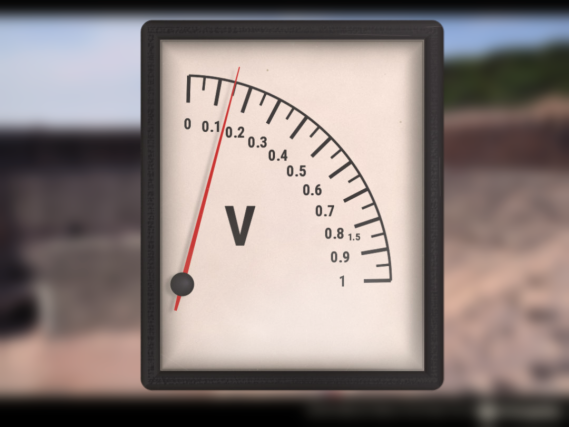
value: {"value": 0.15, "unit": "V"}
